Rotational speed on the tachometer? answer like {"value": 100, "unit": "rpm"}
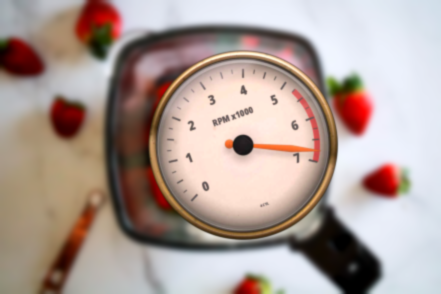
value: {"value": 6750, "unit": "rpm"}
